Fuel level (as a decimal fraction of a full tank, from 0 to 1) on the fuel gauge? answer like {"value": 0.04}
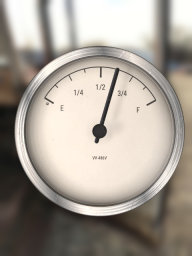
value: {"value": 0.625}
